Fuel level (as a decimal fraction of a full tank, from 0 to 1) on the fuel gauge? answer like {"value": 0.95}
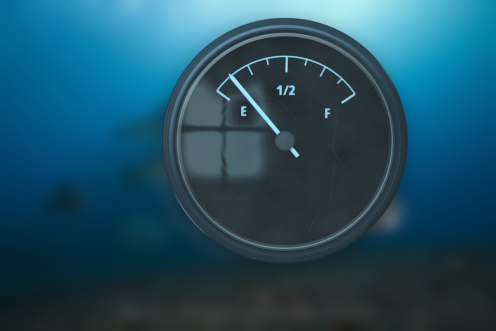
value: {"value": 0.125}
